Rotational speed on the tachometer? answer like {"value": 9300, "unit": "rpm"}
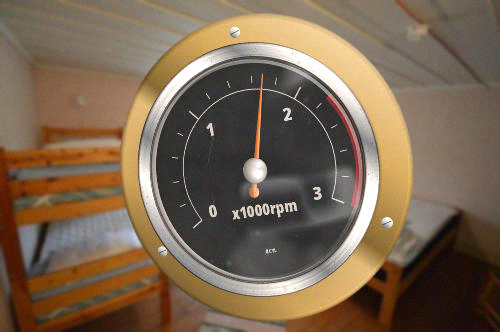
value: {"value": 1700, "unit": "rpm"}
